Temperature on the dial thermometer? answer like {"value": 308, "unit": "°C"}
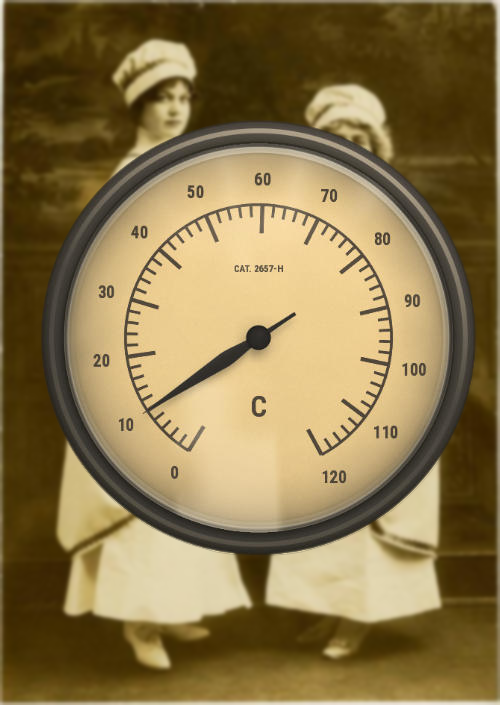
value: {"value": 10, "unit": "°C"}
